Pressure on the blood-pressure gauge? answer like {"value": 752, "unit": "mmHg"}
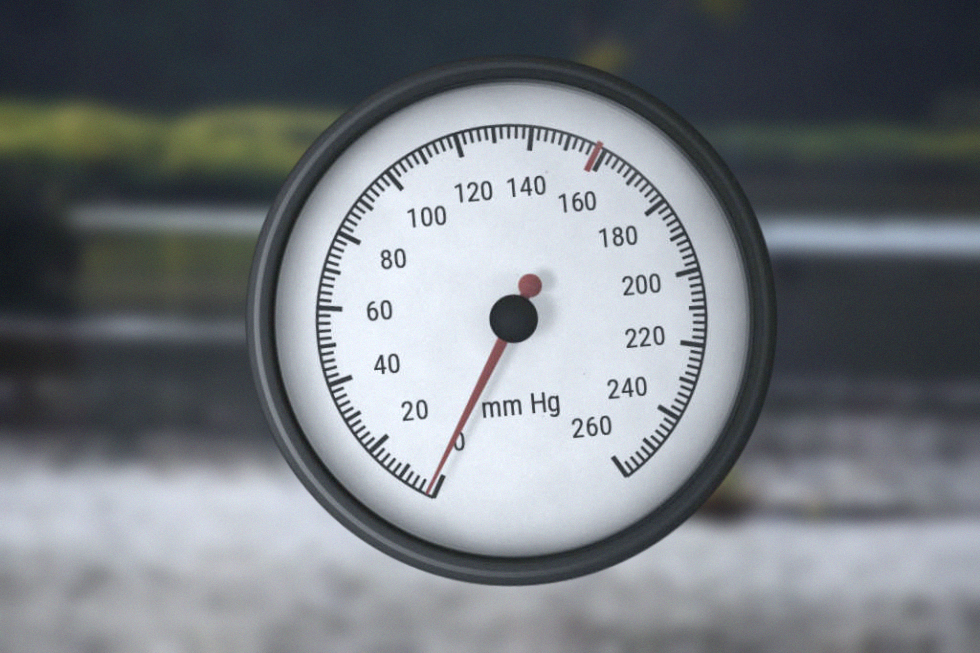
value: {"value": 2, "unit": "mmHg"}
